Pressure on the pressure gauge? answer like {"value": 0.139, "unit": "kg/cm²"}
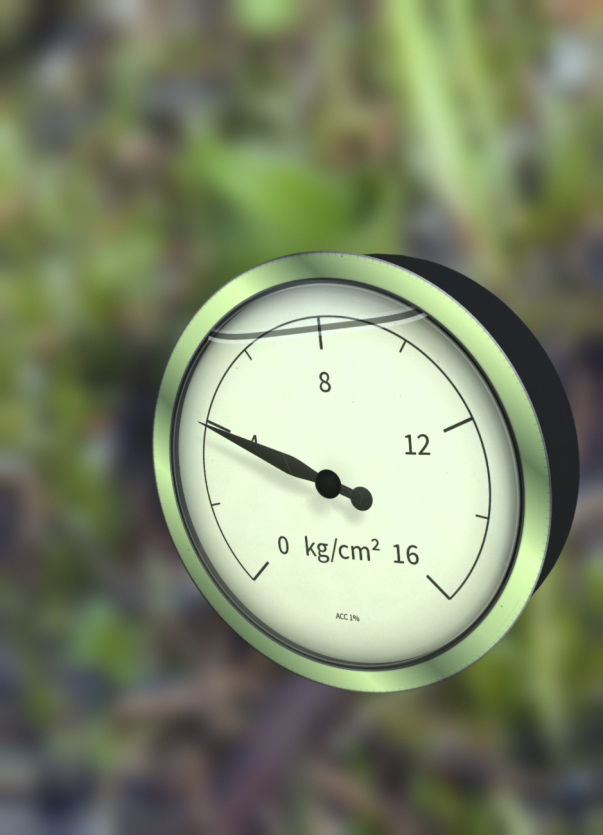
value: {"value": 4, "unit": "kg/cm²"}
